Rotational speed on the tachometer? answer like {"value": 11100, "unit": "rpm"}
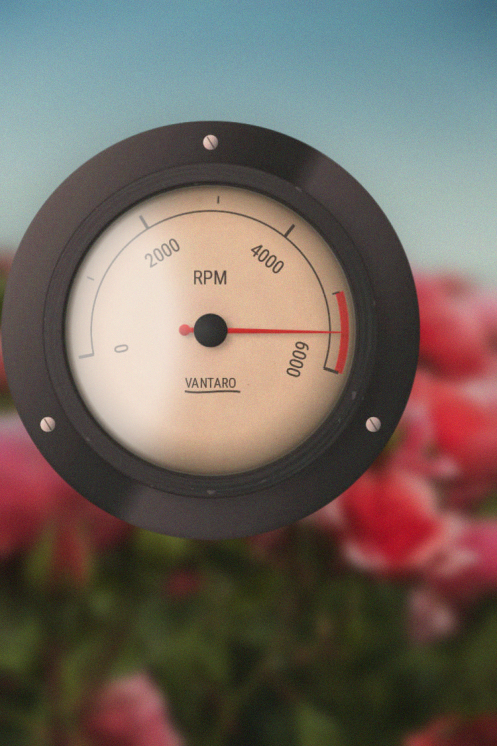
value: {"value": 5500, "unit": "rpm"}
